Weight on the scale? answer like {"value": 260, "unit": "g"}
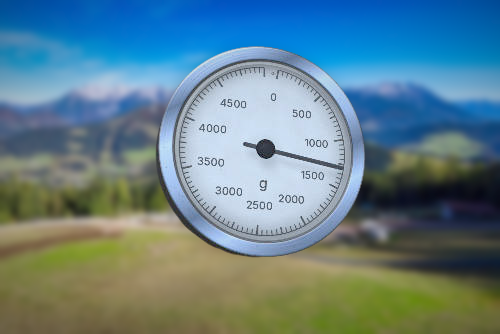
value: {"value": 1300, "unit": "g"}
